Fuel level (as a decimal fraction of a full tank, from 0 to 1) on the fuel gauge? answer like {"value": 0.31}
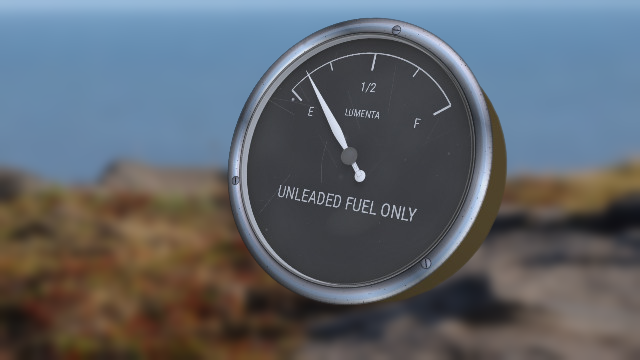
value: {"value": 0.125}
